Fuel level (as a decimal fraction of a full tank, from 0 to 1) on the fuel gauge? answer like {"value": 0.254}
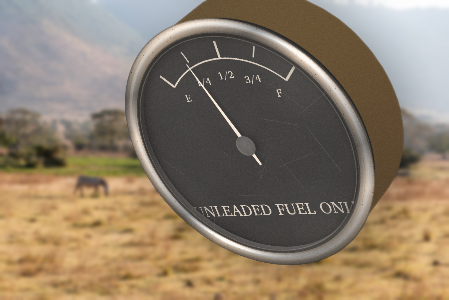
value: {"value": 0.25}
